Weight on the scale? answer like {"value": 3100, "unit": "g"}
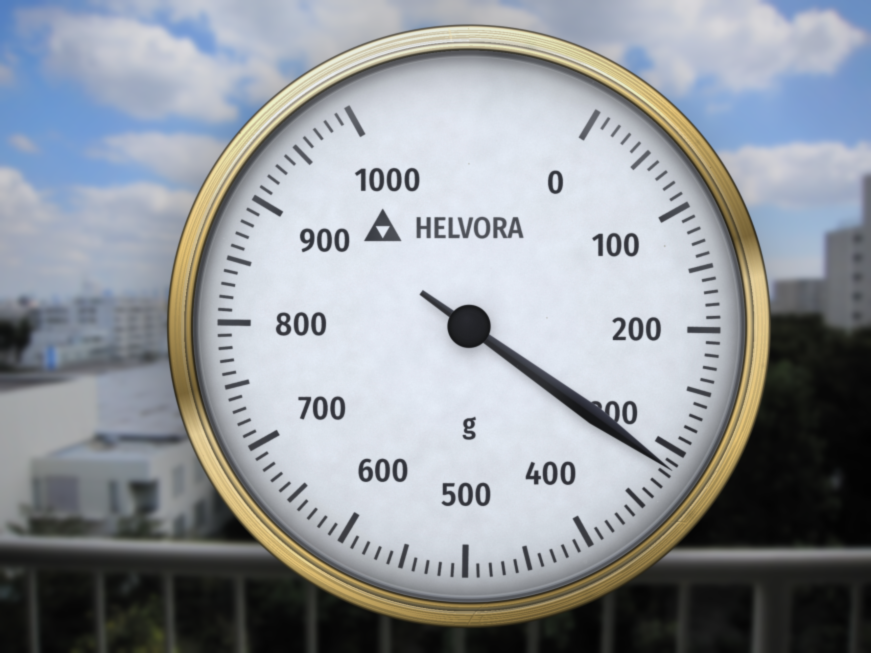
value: {"value": 315, "unit": "g"}
